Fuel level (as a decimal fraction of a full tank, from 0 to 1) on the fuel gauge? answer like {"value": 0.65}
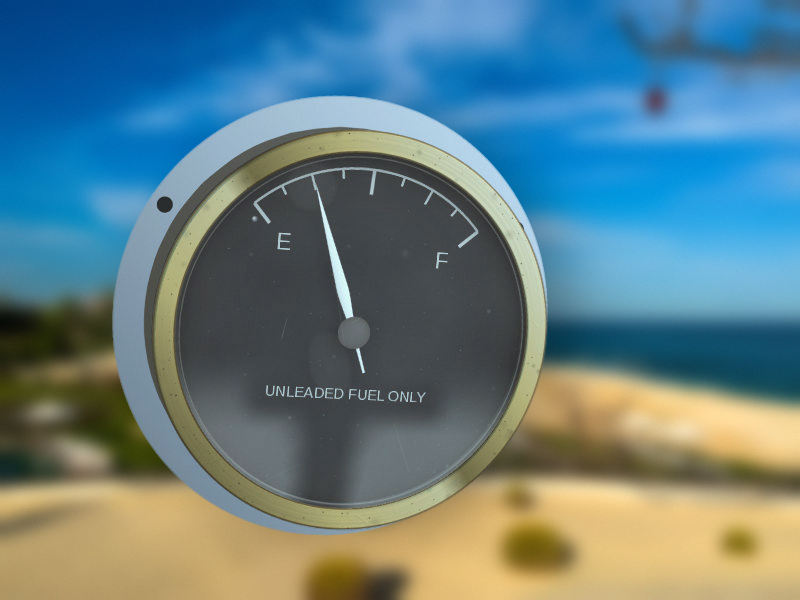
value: {"value": 0.25}
